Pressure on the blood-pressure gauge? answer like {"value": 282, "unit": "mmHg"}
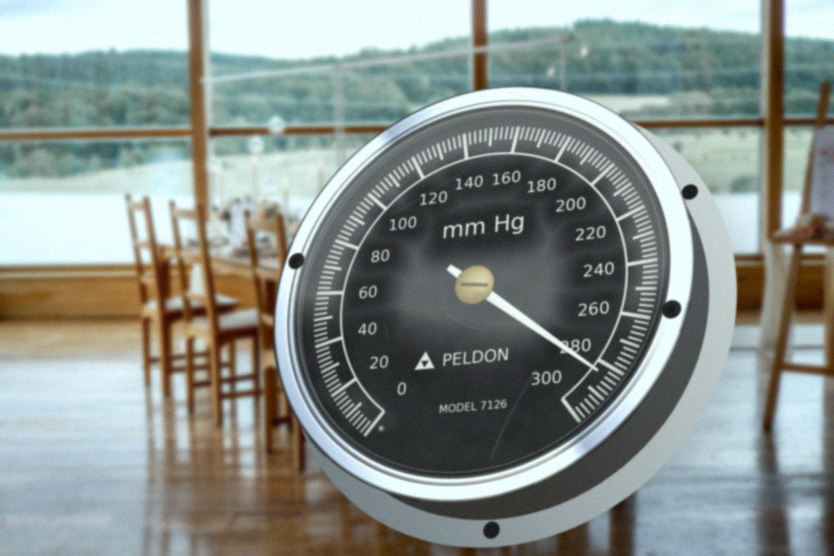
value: {"value": 284, "unit": "mmHg"}
